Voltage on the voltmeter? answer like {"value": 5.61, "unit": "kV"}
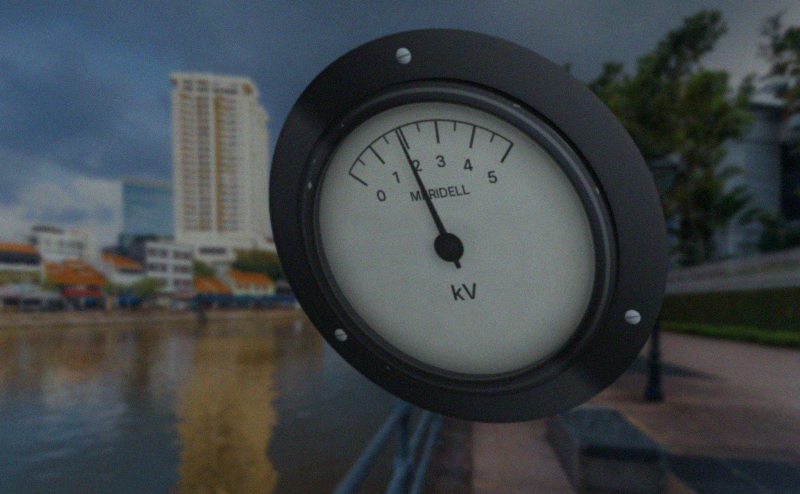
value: {"value": 2, "unit": "kV"}
